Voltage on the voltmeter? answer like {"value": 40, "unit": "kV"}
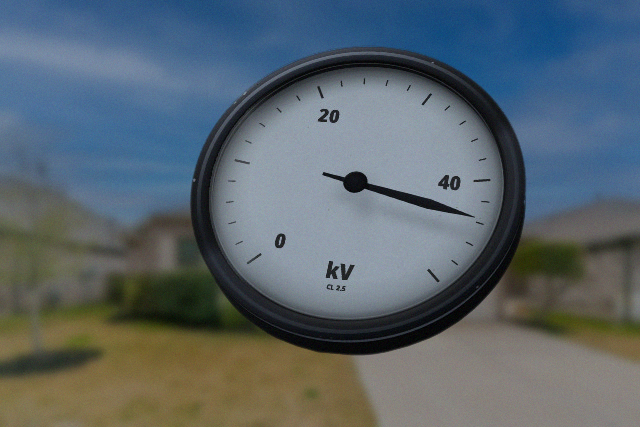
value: {"value": 44, "unit": "kV"}
